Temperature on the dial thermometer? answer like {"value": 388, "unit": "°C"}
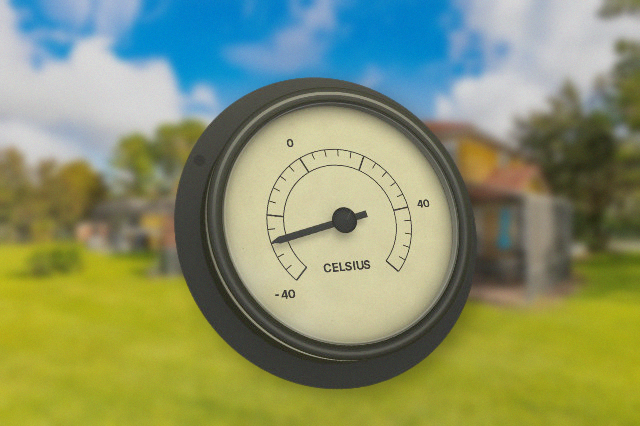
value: {"value": -28, "unit": "°C"}
